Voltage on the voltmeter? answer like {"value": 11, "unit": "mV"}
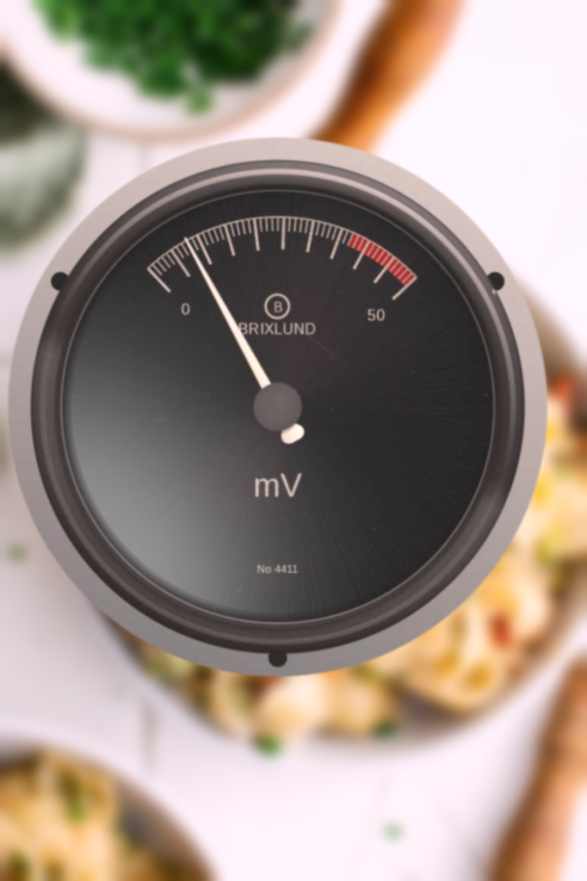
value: {"value": 8, "unit": "mV"}
